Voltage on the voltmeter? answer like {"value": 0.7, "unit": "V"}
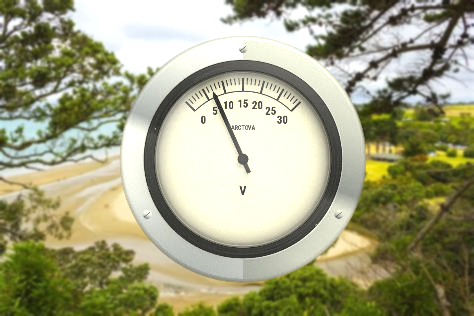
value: {"value": 7, "unit": "V"}
